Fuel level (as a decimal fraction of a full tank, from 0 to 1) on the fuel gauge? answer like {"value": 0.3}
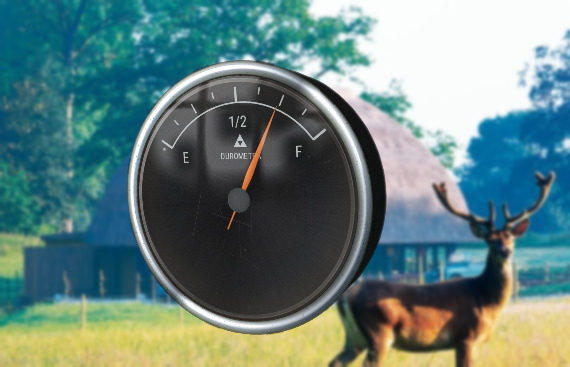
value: {"value": 0.75}
